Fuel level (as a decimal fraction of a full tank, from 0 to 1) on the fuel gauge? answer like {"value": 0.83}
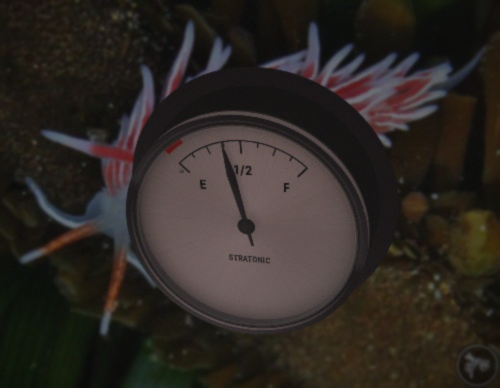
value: {"value": 0.375}
